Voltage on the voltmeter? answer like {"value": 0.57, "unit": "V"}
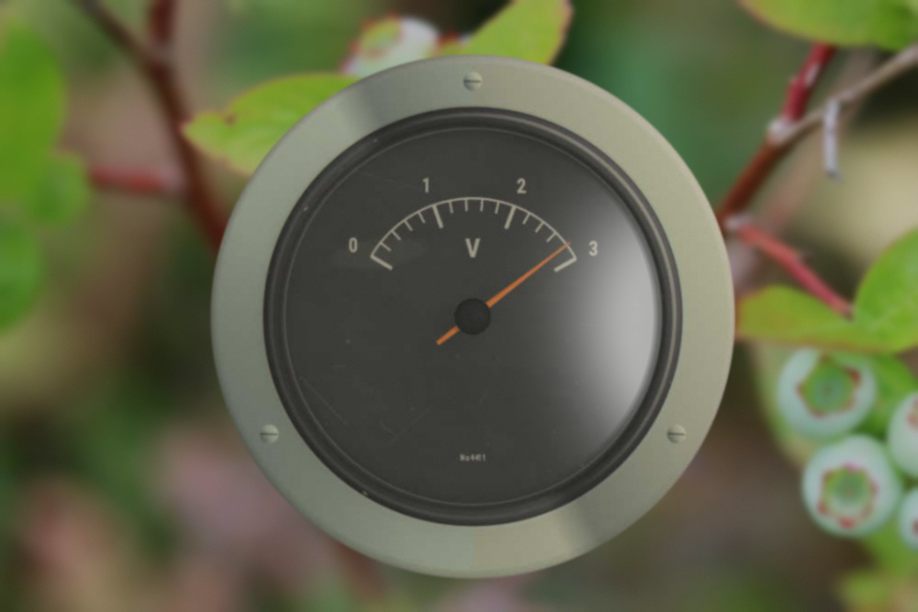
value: {"value": 2.8, "unit": "V"}
